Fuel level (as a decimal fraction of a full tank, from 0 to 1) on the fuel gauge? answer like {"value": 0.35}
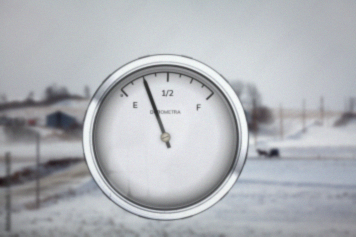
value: {"value": 0.25}
